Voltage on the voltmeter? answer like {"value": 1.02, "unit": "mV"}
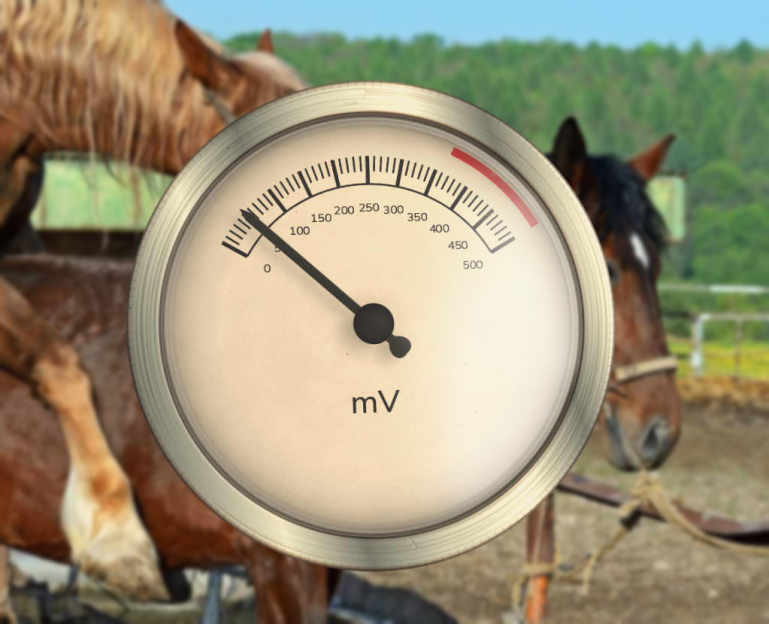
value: {"value": 50, "unit": "mV"}
